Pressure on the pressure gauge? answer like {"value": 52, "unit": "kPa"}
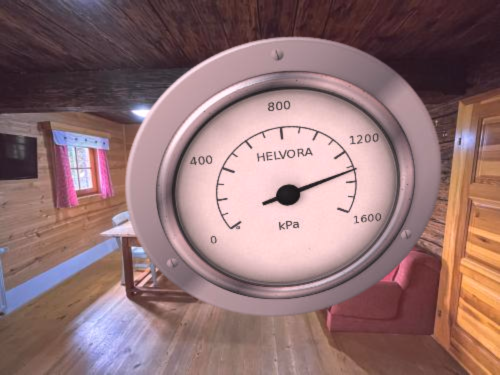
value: {"value": 1300, "unit": "kPa"}
